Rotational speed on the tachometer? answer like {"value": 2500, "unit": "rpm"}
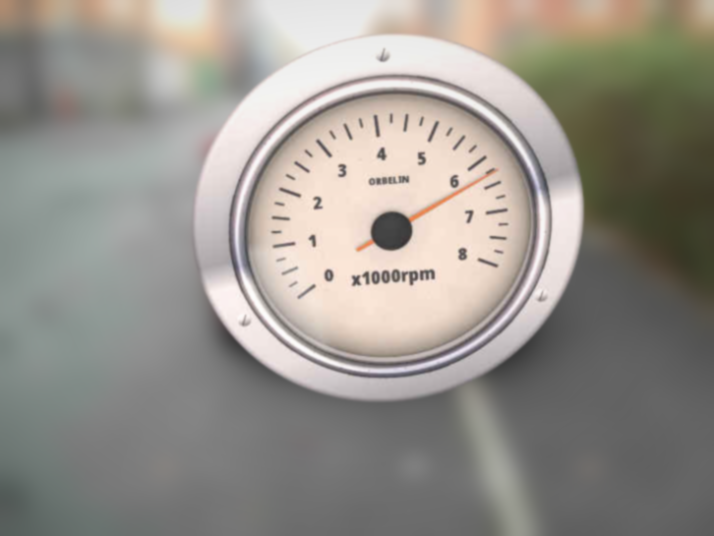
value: {"value": 6250, "unit": "rpm"}
